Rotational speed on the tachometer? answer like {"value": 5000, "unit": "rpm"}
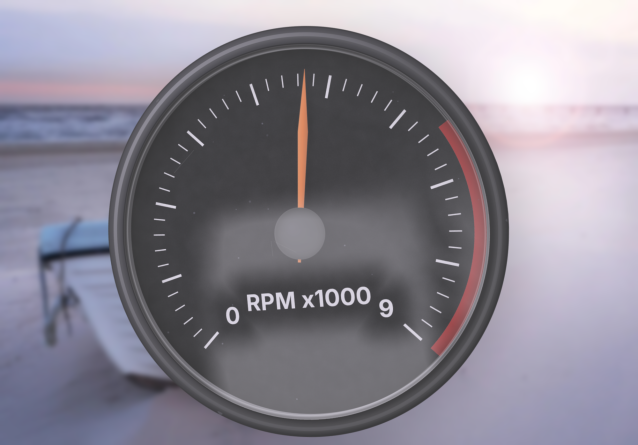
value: {"value": 4700, "unit": "rpm"}
